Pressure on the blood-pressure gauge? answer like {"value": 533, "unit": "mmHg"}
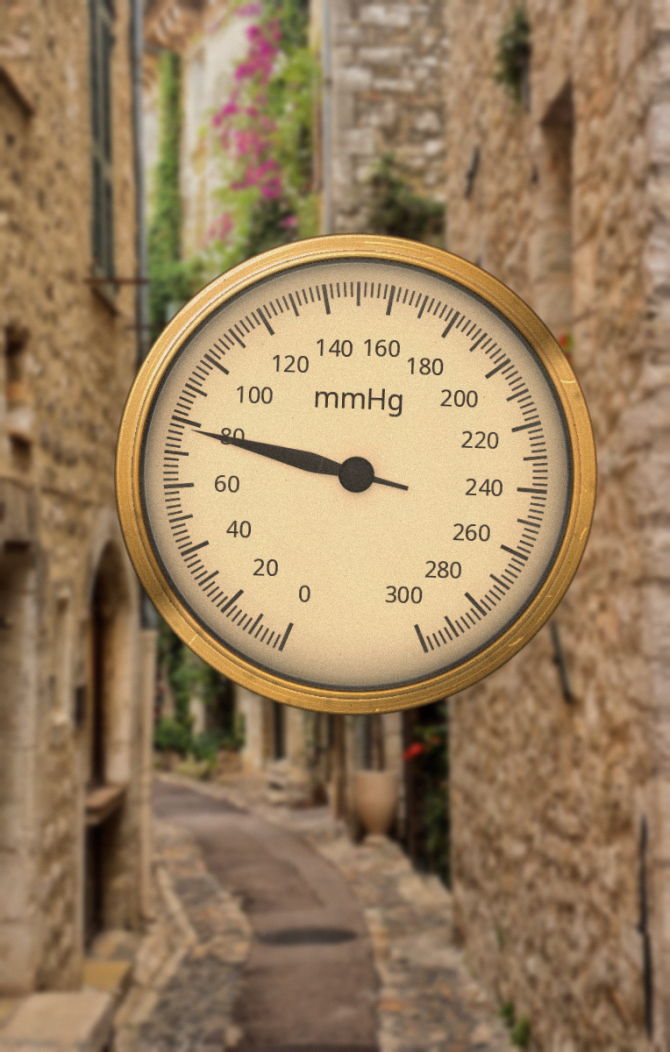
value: {"value": 78, "unit": "mmHg"}
